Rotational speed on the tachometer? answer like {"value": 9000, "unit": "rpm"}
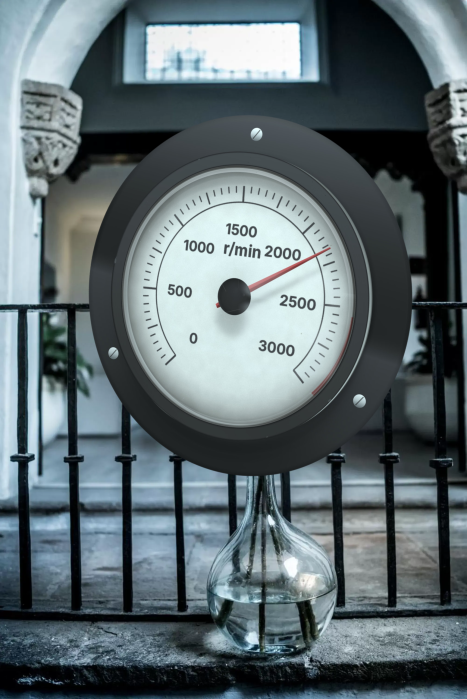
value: {"value": 2175, "unit": "rpm"}
